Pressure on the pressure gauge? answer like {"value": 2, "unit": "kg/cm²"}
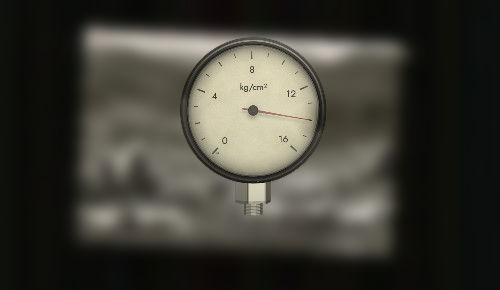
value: {"value": 14, "unit": "kg/cm²"}
